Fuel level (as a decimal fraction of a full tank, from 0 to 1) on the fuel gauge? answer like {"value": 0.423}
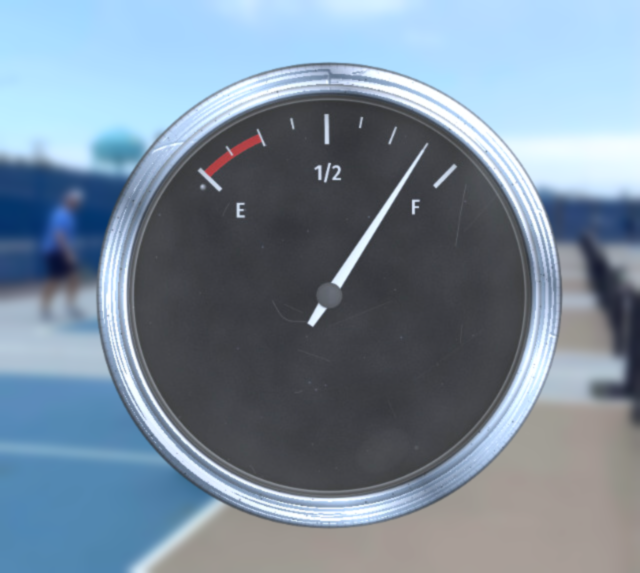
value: {"value": 0.875}
